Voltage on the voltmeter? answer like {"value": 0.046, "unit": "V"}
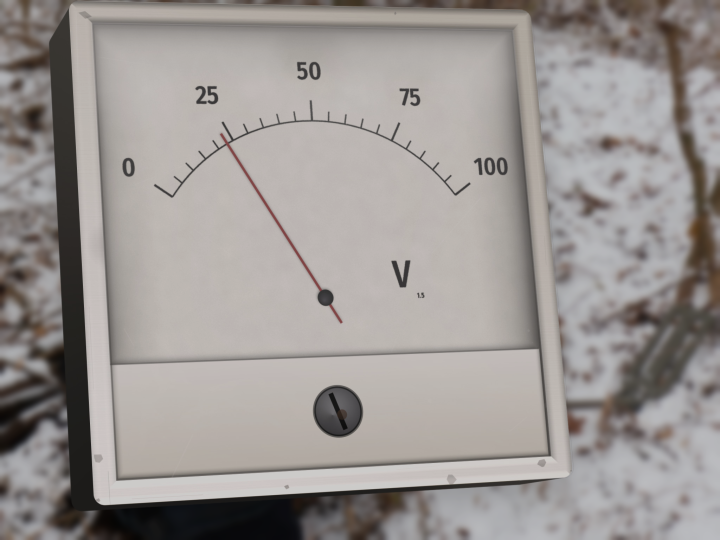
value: {"value": 22.5, "unit": "V"}
